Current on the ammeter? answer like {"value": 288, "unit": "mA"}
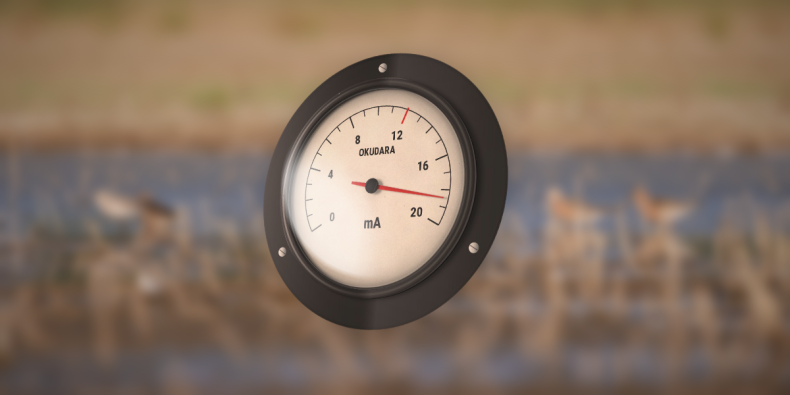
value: {"value": 18.5, "unit": "mA"}
